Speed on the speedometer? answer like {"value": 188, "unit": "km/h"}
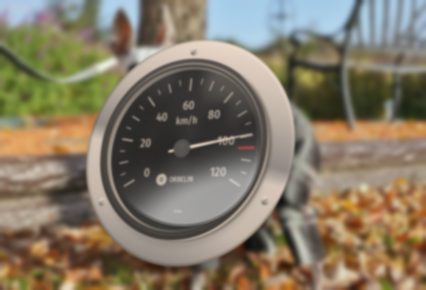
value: {"value": 100, "unit": "km/h"}
